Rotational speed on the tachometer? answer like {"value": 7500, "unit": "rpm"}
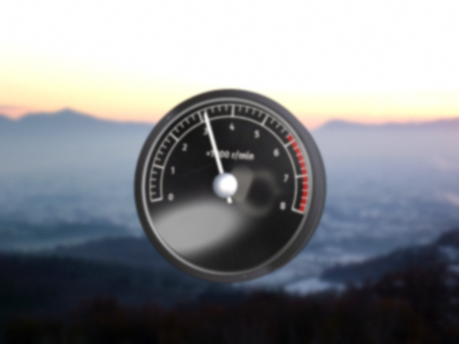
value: {"value": 3200, "unit": "rpm"}
